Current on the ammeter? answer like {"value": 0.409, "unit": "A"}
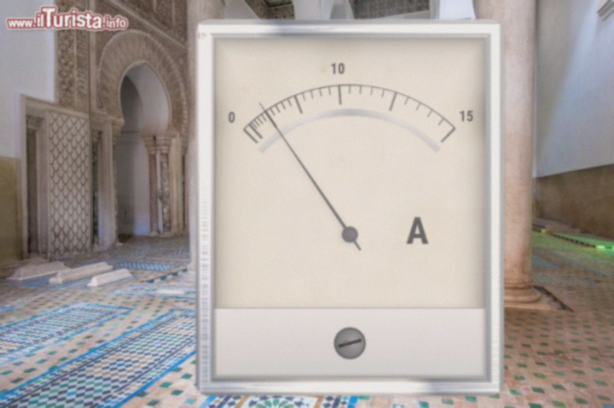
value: {"value": 5, "unit": "A"}
